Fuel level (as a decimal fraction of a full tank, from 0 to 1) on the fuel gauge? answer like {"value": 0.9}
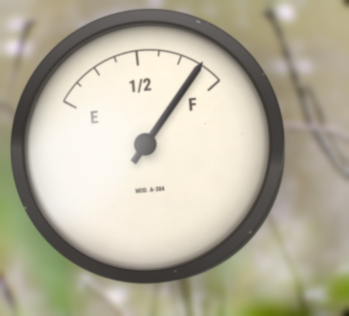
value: {"value": 0.875}
